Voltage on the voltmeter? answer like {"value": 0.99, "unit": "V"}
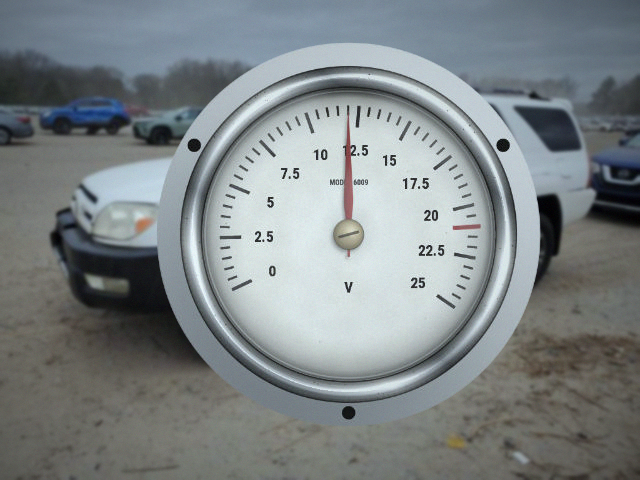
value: {"value": 12, "unit": "V"}
